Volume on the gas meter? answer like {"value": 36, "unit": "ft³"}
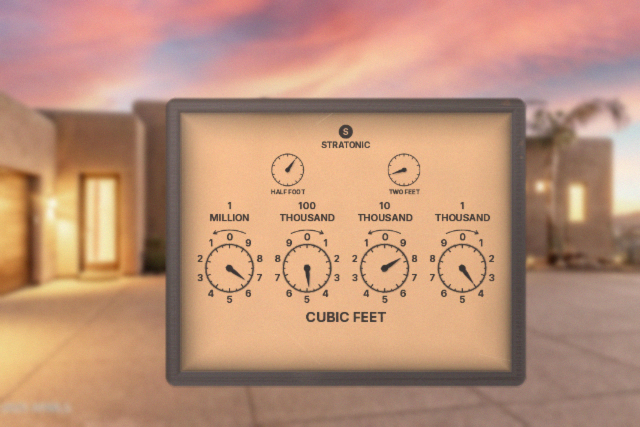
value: {"value": 648400, "unit": "ft³"}
